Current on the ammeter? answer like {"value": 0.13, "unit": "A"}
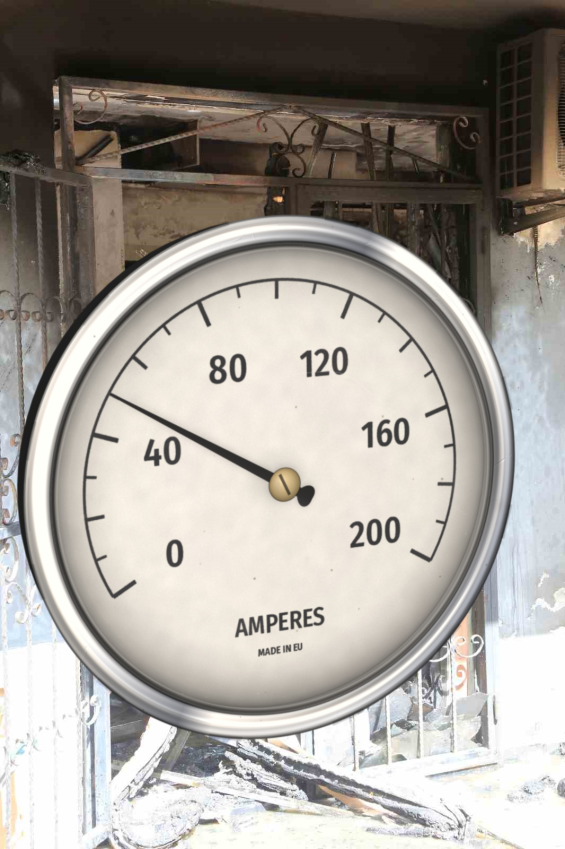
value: {"value": 50, "unit": "A"}
